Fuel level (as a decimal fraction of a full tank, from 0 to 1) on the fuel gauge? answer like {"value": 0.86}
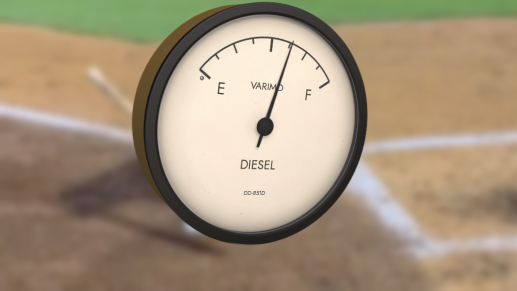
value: {"value": 0.625}
